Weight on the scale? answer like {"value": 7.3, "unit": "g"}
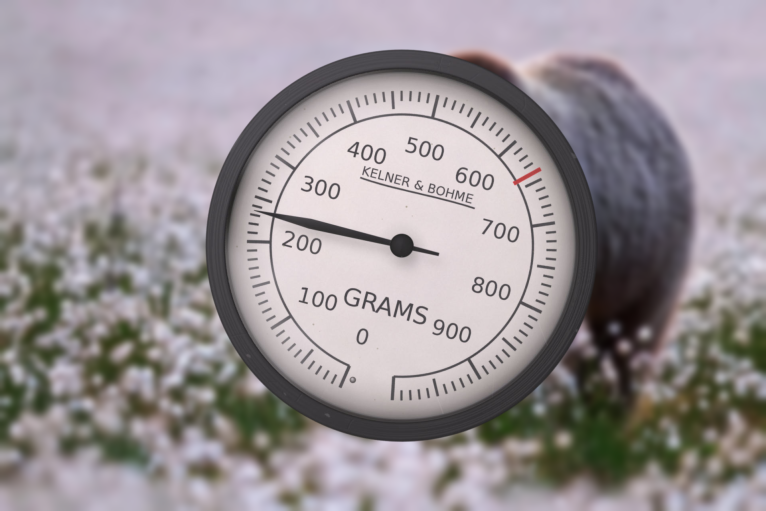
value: {"value": 235, "unit": "g"}
